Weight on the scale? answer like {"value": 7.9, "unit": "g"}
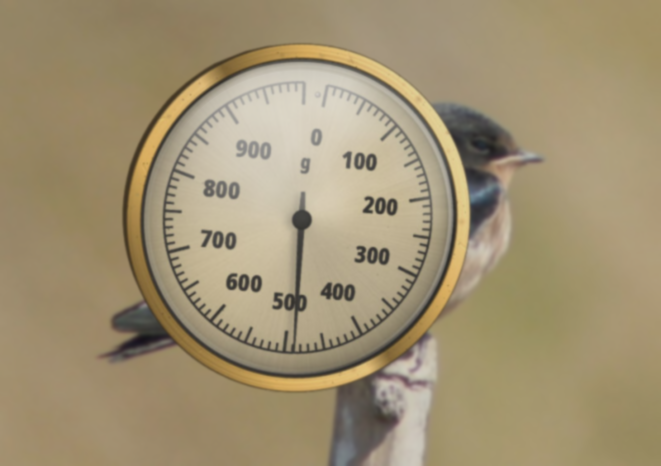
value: {"value": 490, "unit": "g"}
